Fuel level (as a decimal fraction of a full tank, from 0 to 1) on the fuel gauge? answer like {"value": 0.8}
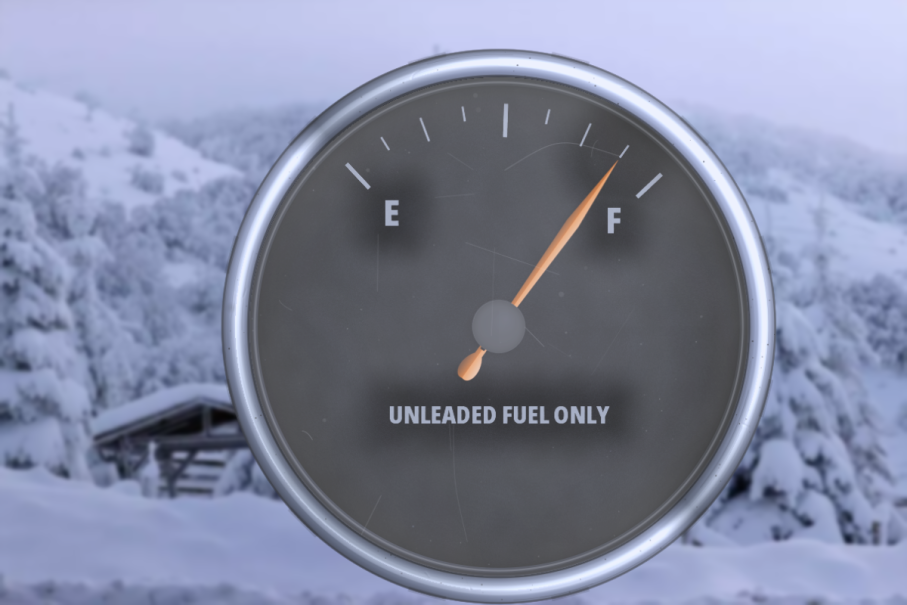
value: {"value": 0.875}
